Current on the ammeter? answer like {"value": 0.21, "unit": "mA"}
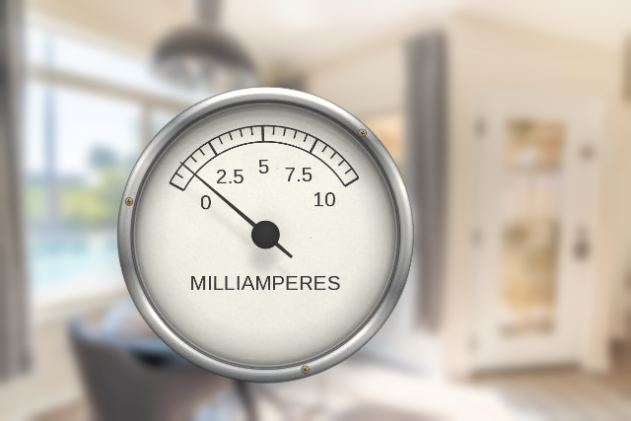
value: {"value": 1, "unit": "mA"}
